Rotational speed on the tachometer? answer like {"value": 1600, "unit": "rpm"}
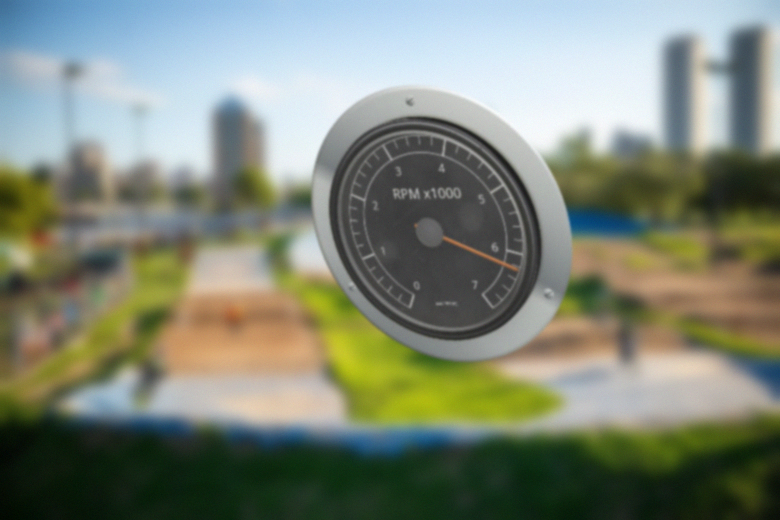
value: {"value": 6200, "unit": "rpm"}
